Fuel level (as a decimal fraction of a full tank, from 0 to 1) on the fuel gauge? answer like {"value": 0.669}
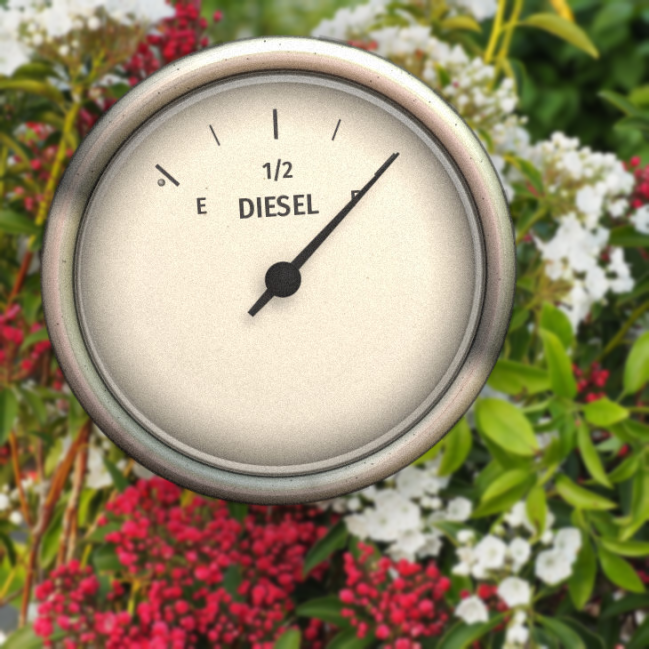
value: {"value": 1}
